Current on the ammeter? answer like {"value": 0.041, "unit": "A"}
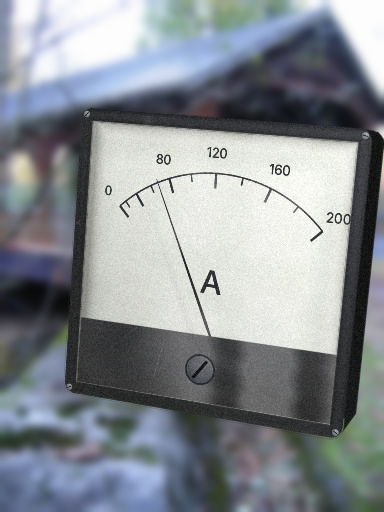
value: {"value": 70, "unit": "A"}
